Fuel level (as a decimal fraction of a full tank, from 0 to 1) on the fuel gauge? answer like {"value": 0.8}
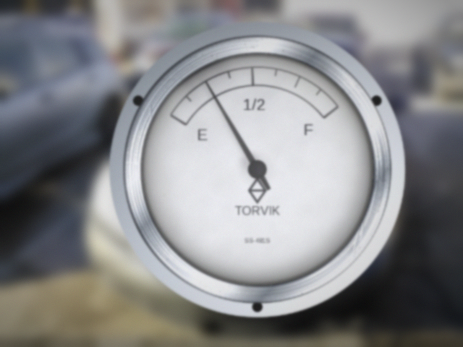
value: {"value": 0.25}
